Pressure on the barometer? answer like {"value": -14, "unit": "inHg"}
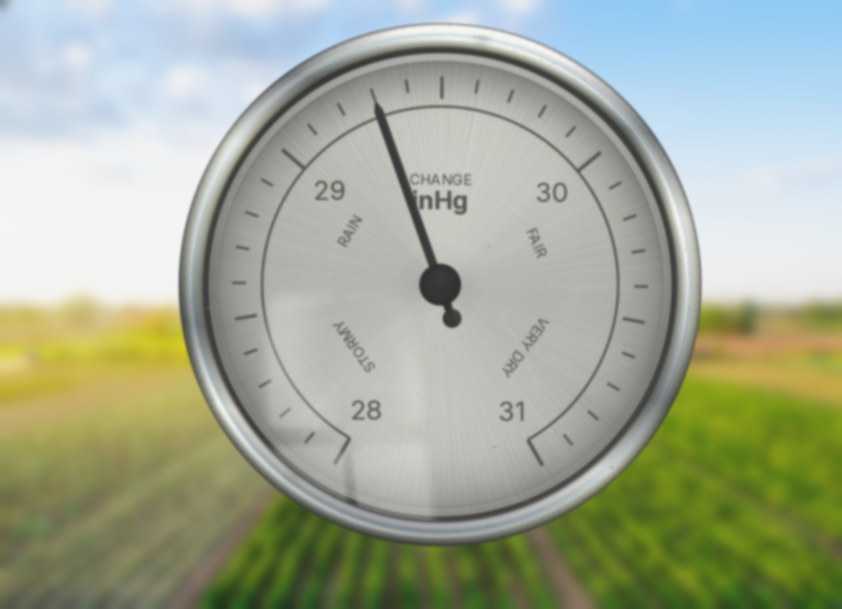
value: {"value": 29.3, "unit": "inHg"}
